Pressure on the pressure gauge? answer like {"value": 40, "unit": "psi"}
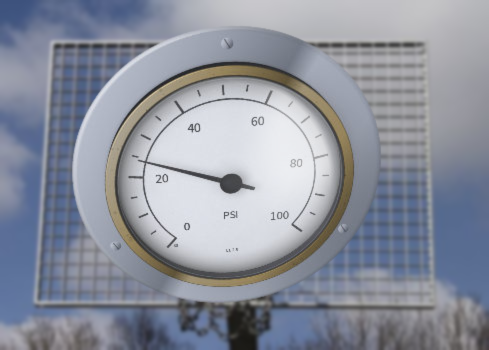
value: {"value": 25, "unit": "psi"}
